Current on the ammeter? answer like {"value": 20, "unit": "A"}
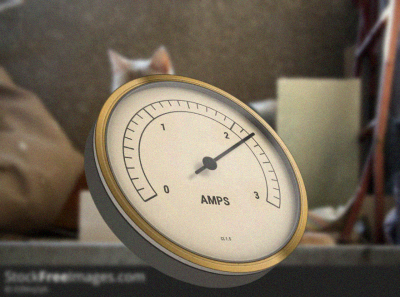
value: {"value": 2.2, "unit": "A"}
